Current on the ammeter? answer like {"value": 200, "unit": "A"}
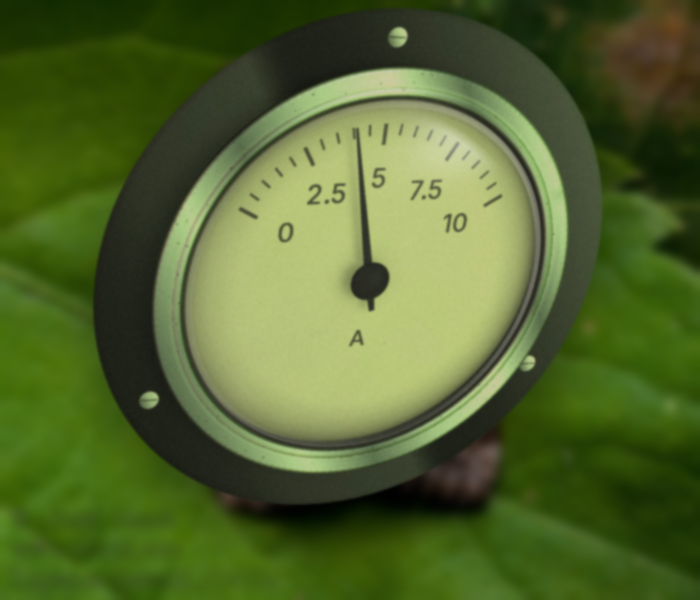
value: {"value": 4, "unit": "A"}
